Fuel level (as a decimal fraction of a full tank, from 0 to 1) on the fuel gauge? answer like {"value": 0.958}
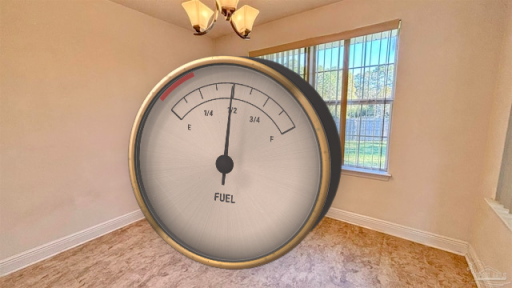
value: {"value": 0.5}
